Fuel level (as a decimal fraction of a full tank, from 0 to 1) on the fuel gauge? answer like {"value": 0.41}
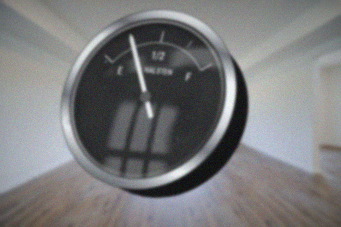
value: {"value": 0.25}
